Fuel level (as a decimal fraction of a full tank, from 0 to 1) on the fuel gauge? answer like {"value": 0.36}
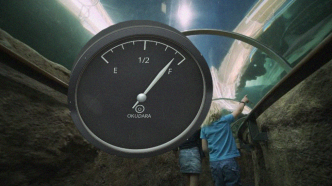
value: {"value": 0.875}
